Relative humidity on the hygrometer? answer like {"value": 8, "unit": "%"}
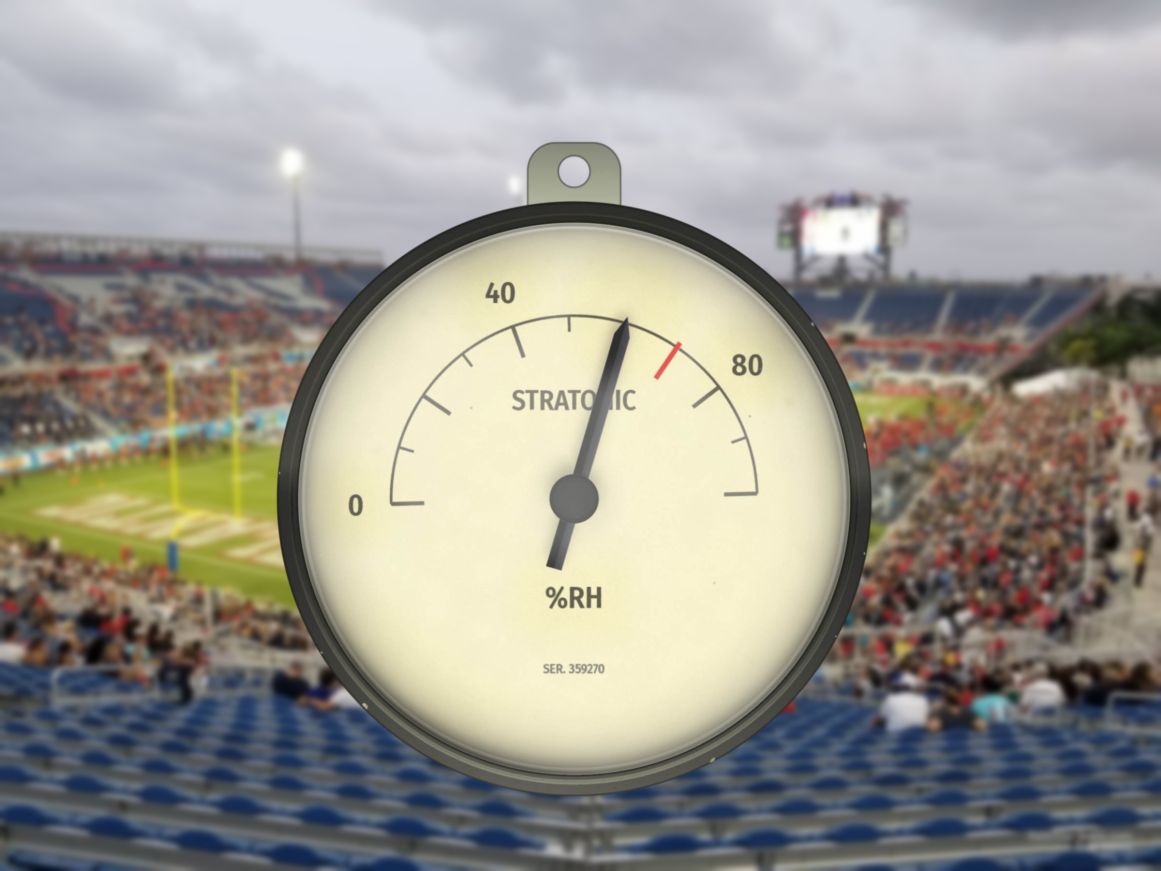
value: {"value": 60, "unit": "%"}
